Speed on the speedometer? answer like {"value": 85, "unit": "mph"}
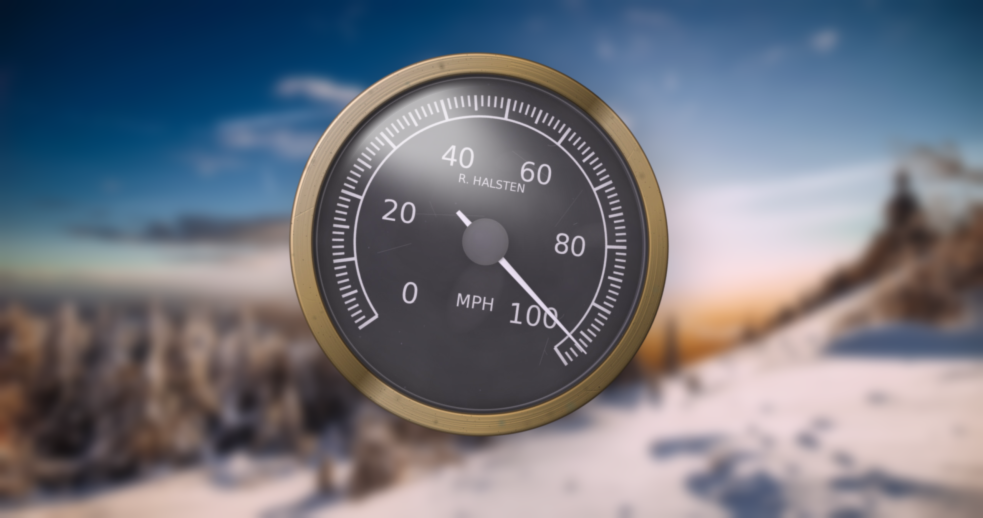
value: {"value": 97, "unit": "mph"}
